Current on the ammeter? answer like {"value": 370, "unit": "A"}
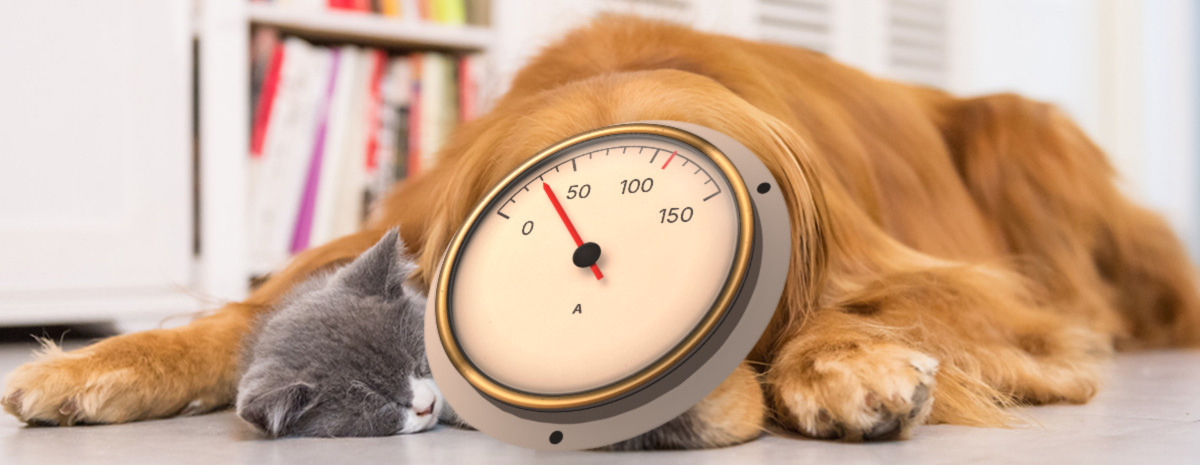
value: {"value": 30, "unit": "A"}
